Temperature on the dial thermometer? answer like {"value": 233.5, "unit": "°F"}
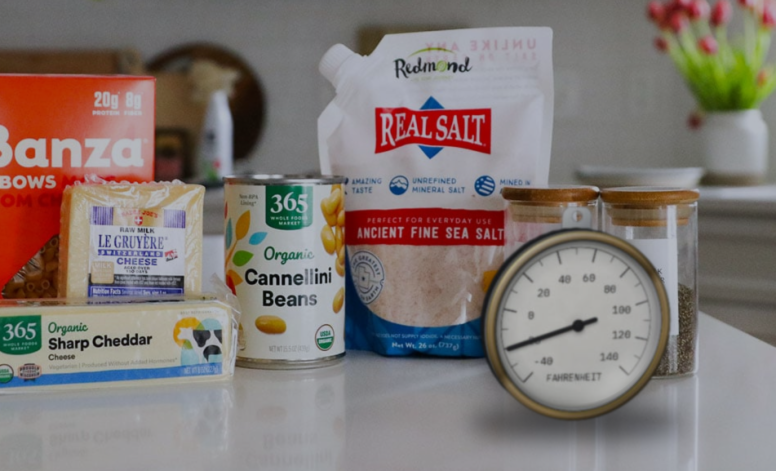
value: {"value": -20, "unit": "°F"}
